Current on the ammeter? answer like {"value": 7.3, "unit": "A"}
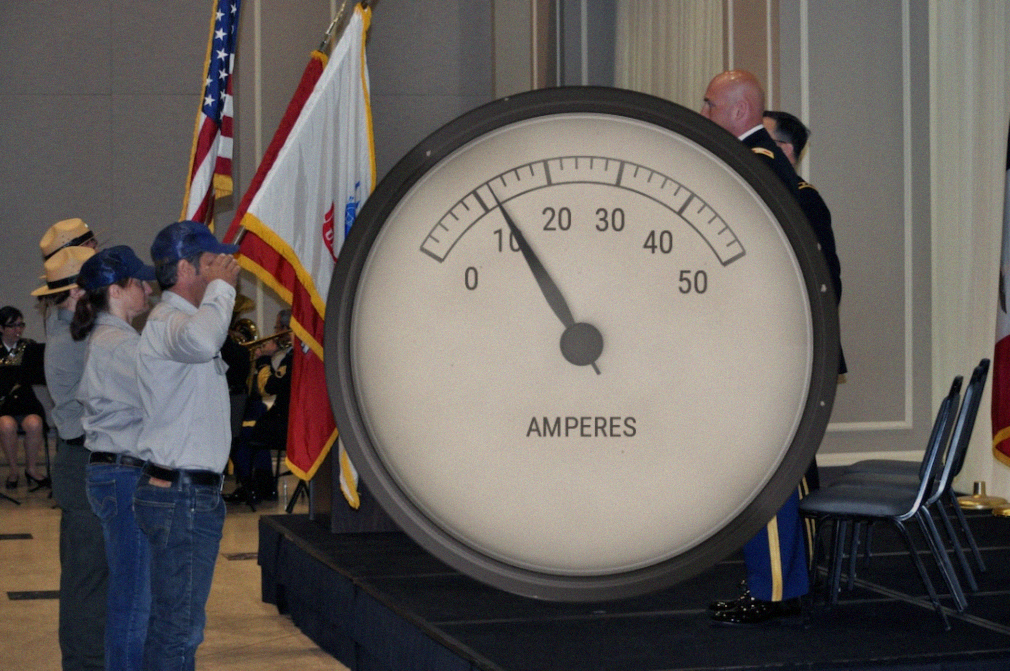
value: {"value": 12, "unit": "A"}
